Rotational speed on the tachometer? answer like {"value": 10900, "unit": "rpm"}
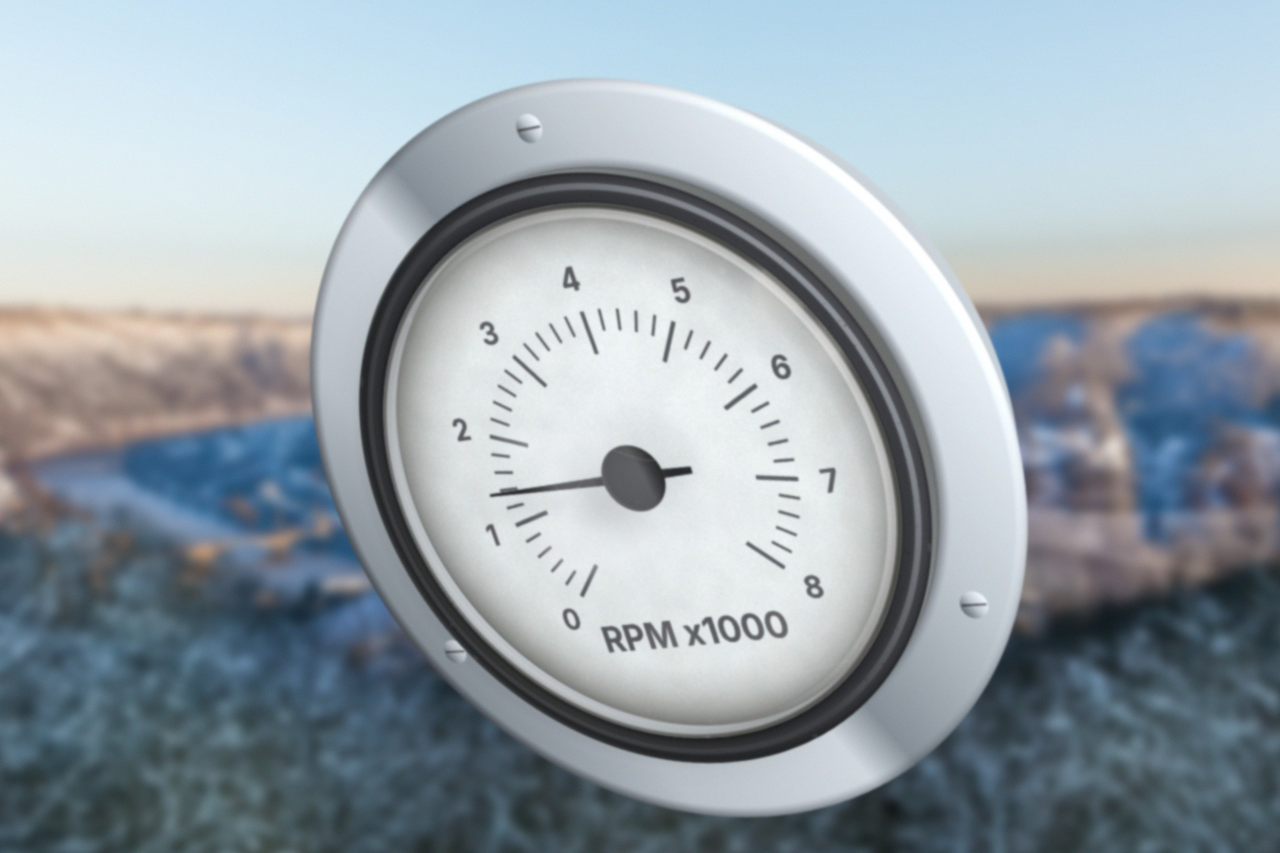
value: {"value": 1400, "unit": "rpm"}
